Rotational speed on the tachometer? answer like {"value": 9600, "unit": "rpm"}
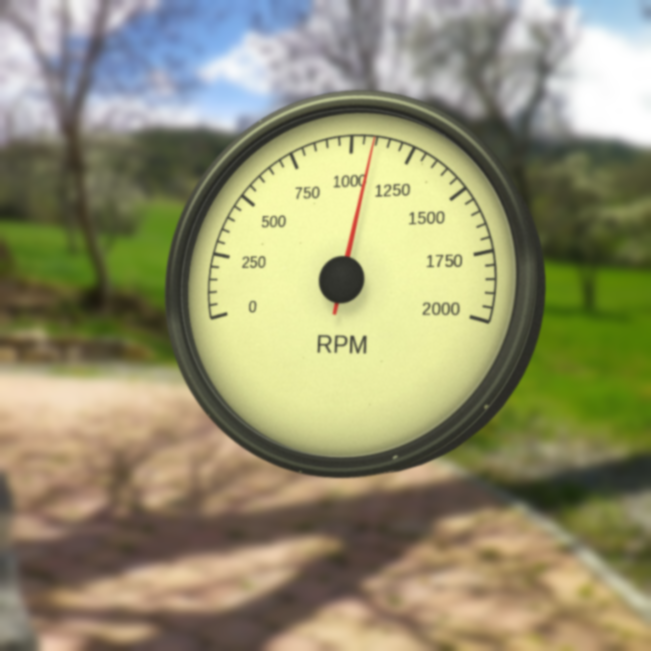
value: {"value": 1100, "unit": "rpm"}
